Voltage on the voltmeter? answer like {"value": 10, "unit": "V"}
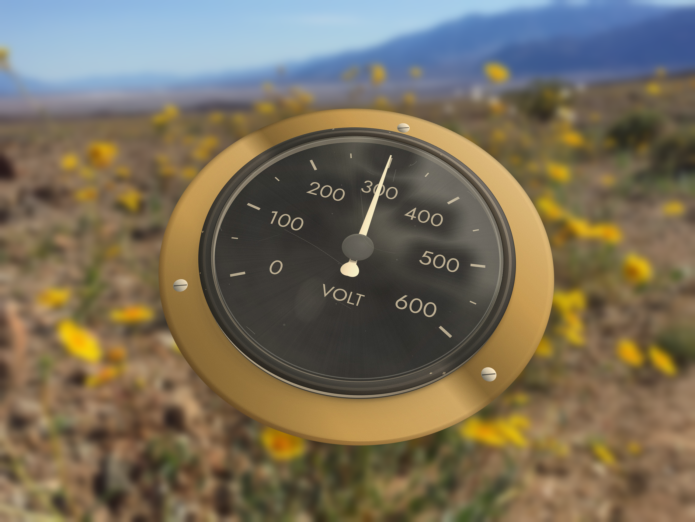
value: {"value": 300, "unit": "V"}
